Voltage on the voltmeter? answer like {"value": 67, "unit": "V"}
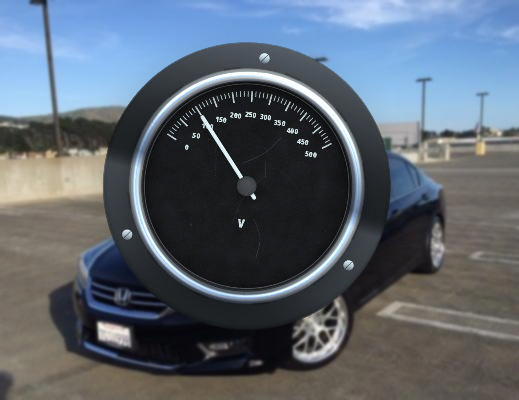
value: {"value": 100, "unit": "V"}
